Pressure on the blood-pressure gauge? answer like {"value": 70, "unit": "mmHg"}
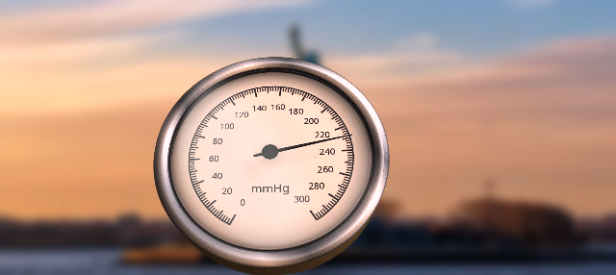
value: {"value": 230, "unit": "mmHg"}
